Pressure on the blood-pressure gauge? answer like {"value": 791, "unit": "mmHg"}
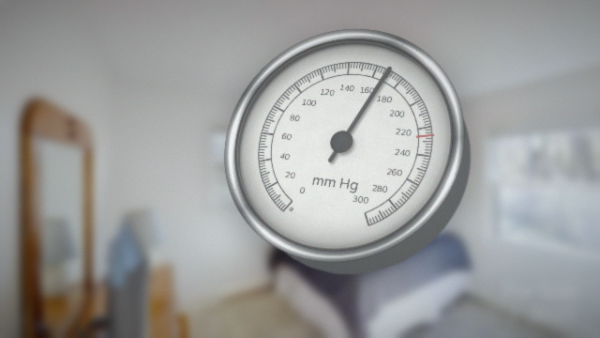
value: {"value": 170, "unit": "mmHg"}
